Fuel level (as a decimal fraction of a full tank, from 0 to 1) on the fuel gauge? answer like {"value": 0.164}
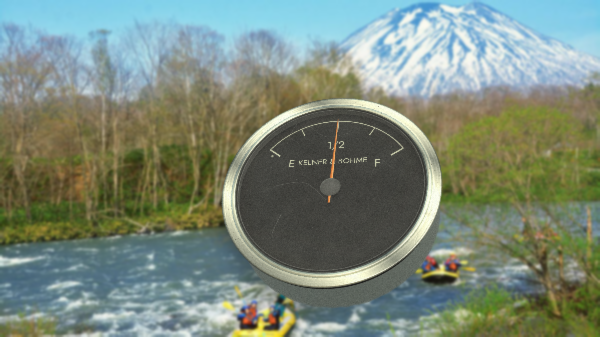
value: {"value": 0.5}
